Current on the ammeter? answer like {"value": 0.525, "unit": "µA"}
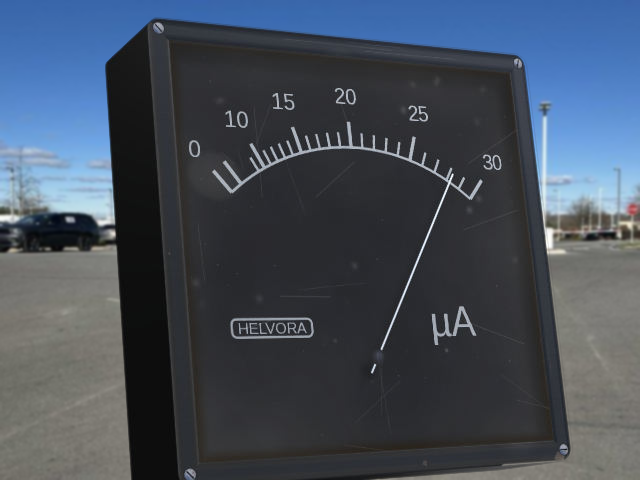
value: {"value": 28, "unit": "µA"}
